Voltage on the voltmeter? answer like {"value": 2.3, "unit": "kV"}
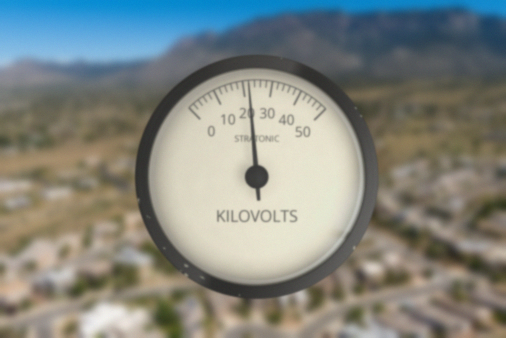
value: {"value": 22, "unit": "kV"}
